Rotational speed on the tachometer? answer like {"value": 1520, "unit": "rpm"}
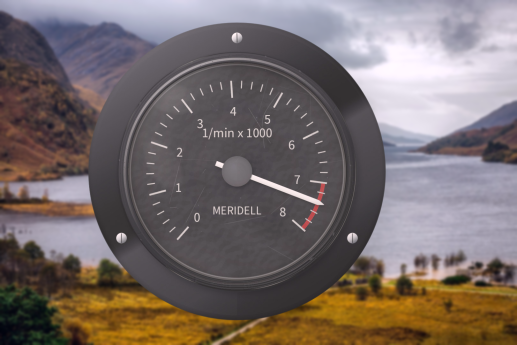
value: {"value": 7400, "unit": "rpm"}
